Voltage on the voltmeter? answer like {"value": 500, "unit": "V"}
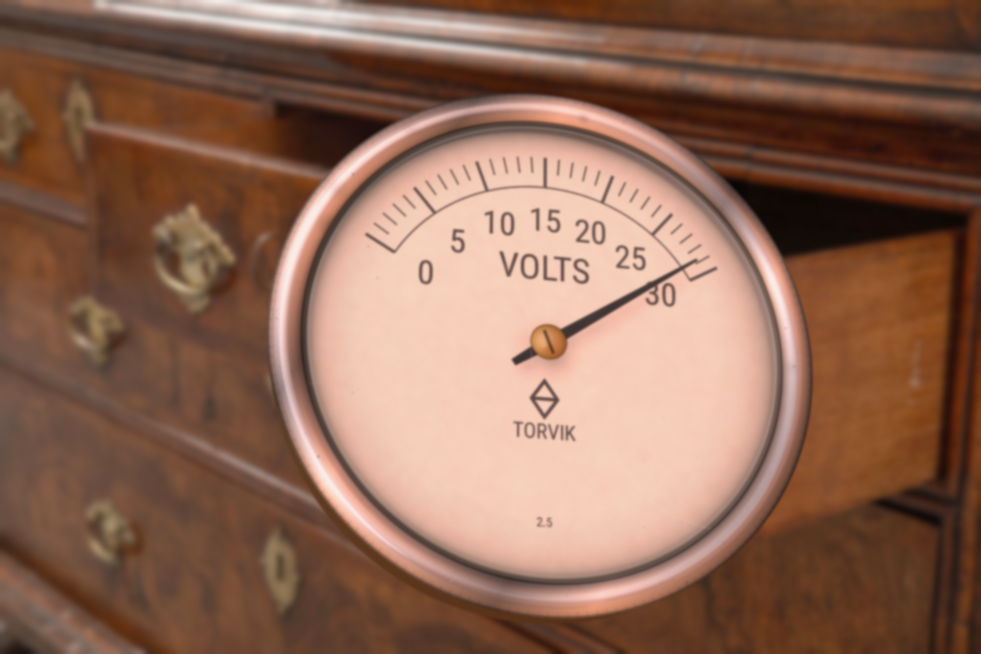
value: {"value": 29, "unit": "V"}
